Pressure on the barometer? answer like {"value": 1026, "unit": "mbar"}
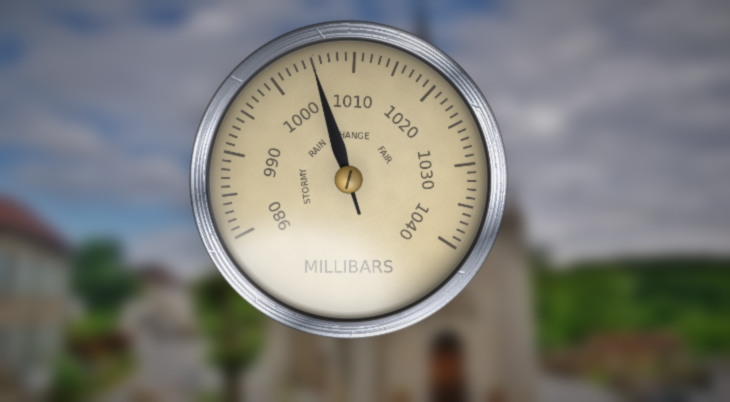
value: {"value": 1005, "unit": "mbar"}
